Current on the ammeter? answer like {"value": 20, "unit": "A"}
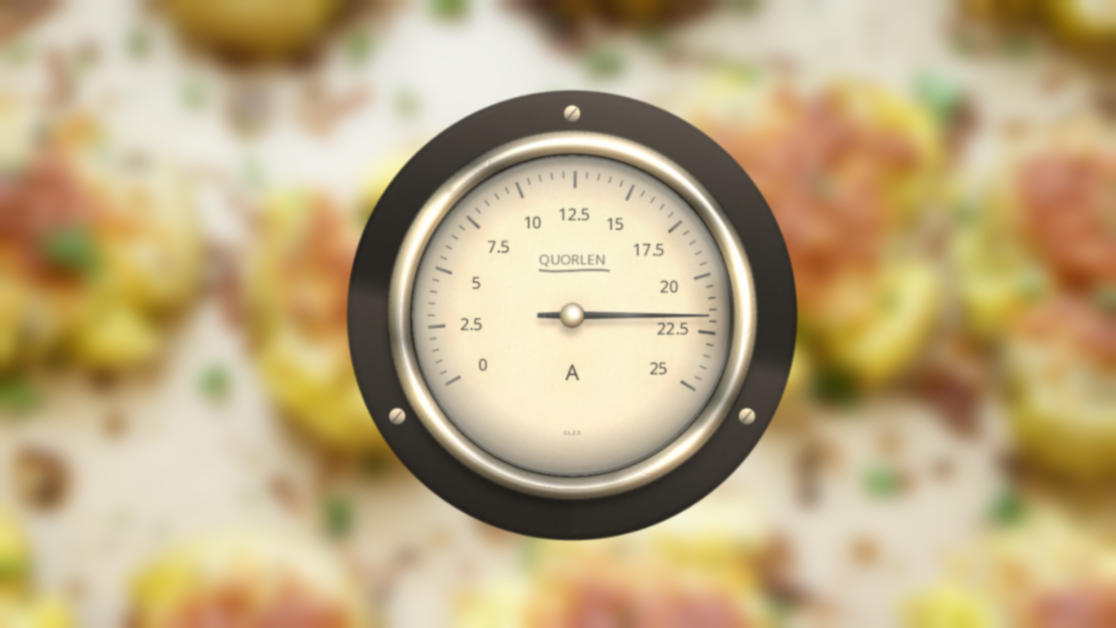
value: {"value": 21.75, "unit": "A"}
